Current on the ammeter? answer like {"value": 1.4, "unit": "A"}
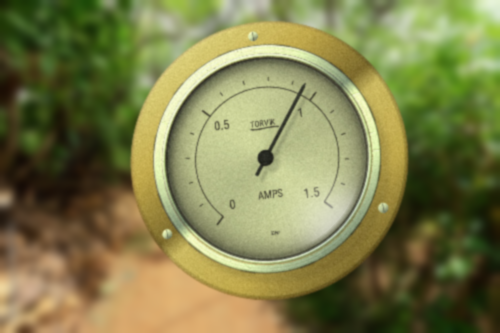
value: {"value": 0.95, "unit": "A"}
